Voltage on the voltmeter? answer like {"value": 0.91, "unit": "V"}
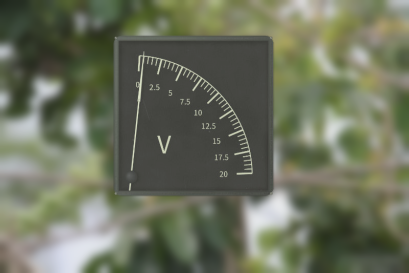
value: {"value": 0.5, "unit": "V"}
